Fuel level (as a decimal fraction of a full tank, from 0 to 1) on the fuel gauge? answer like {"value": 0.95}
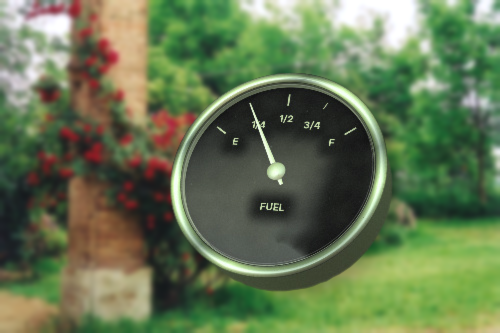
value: {"value": 0.25}
